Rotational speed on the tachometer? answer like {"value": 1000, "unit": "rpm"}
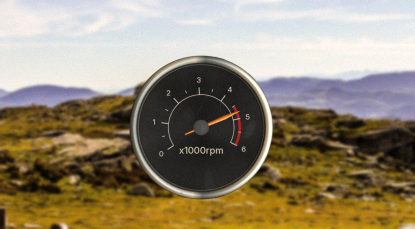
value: {"value": 4750, "unit": "rpm"}
